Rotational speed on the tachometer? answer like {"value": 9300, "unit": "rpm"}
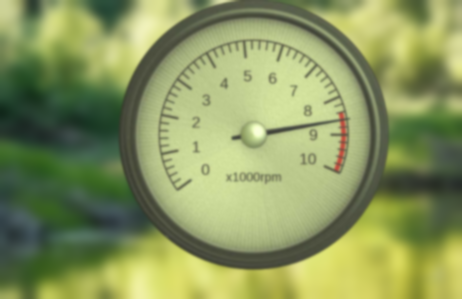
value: {"value": 8600, "unit": "rpm"}
